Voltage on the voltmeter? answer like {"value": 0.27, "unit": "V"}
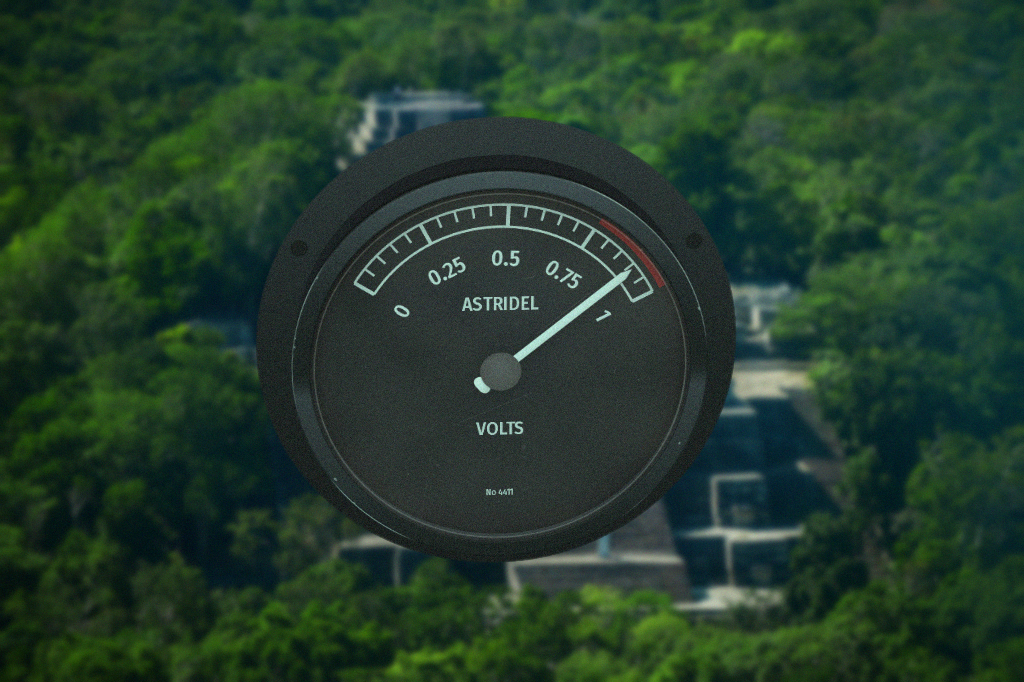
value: {"value": 0.9, "unit": "V"}
